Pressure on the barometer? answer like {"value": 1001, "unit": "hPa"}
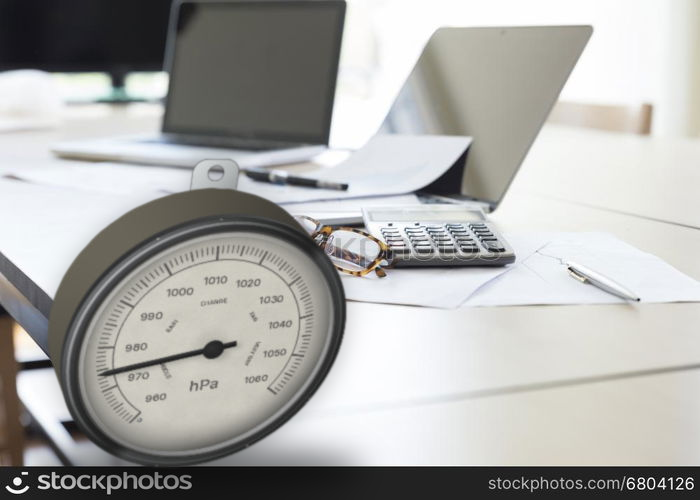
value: {"value": 975, "unit": "hPa"}
